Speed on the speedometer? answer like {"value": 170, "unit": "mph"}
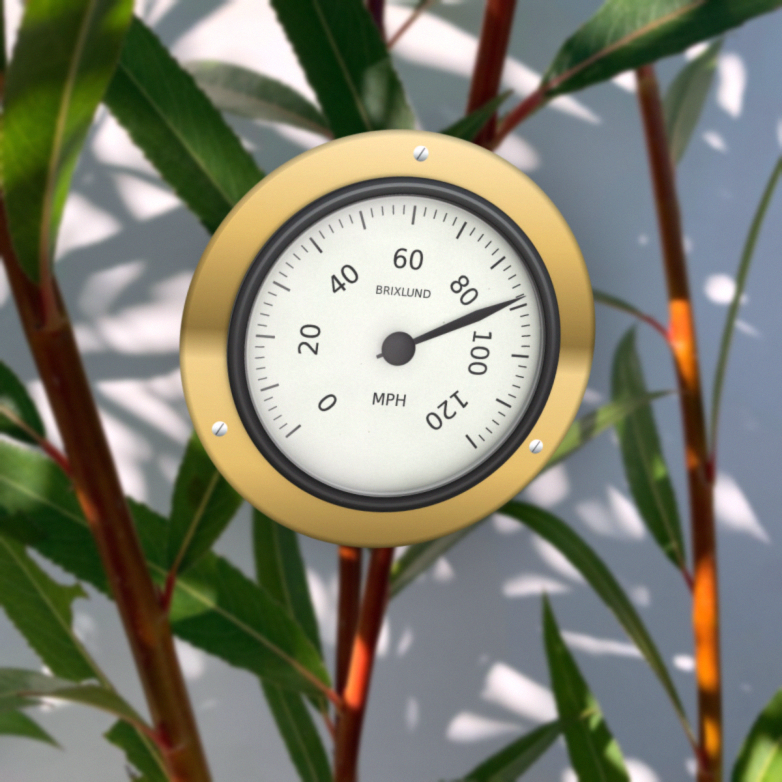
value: {"value": 88, "unit": "mph"}
